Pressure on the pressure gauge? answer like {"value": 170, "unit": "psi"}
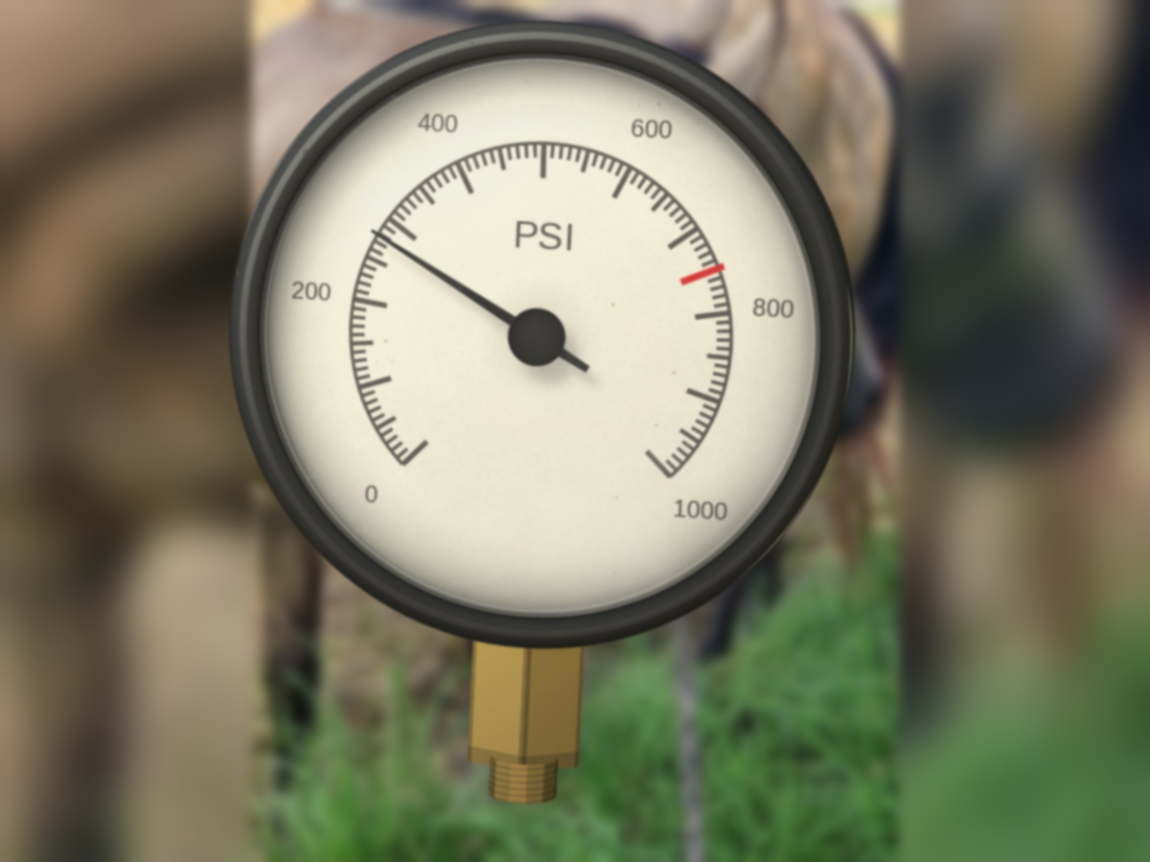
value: {"value": 280, "unit": "psi"}
